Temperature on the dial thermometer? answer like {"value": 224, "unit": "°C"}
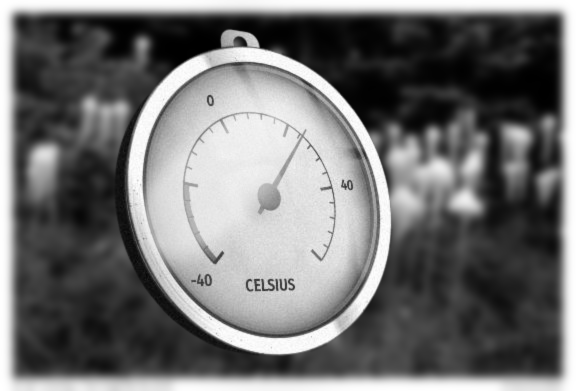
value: {"value": 24, "unit": "°C"}
